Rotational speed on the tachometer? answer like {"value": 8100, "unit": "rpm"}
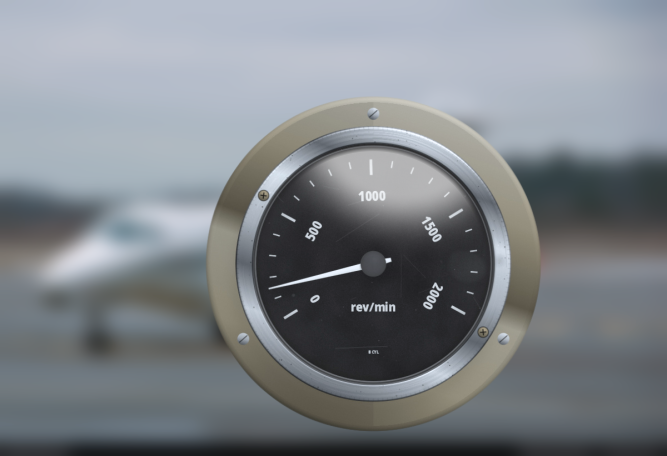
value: {"value": 150, "unit": "rpm"}
